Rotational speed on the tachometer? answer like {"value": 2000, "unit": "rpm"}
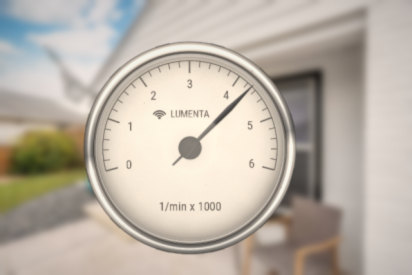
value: {"value": 4300, "unit": "rpm"}
